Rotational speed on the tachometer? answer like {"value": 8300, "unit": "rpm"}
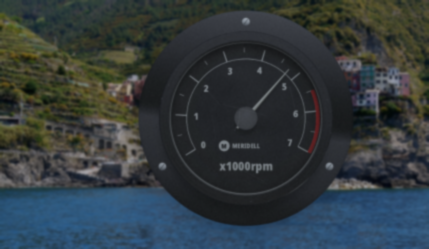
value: {"value": 4750, "unit": "rpm"}
